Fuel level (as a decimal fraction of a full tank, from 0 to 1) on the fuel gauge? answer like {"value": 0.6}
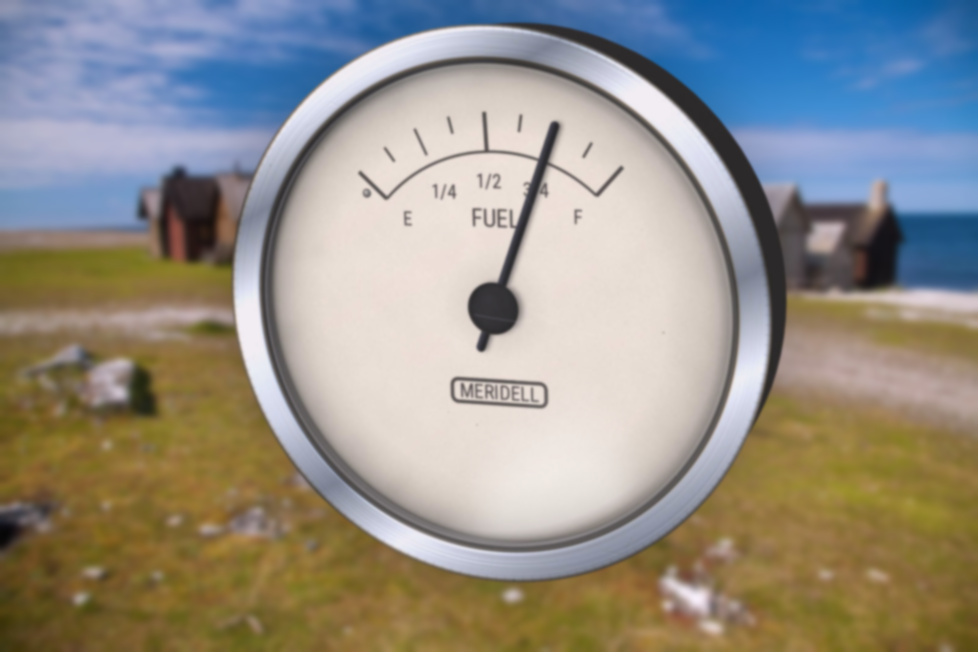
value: {"value": 0.75}
